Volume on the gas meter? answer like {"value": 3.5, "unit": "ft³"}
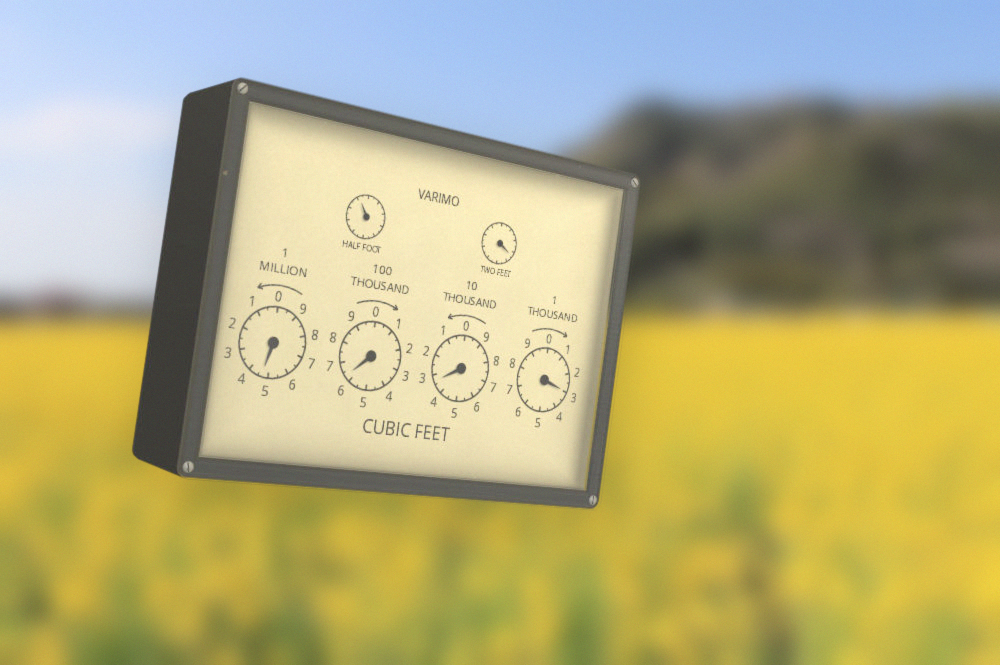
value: {"value": 463300, "unit": "ft³"}
